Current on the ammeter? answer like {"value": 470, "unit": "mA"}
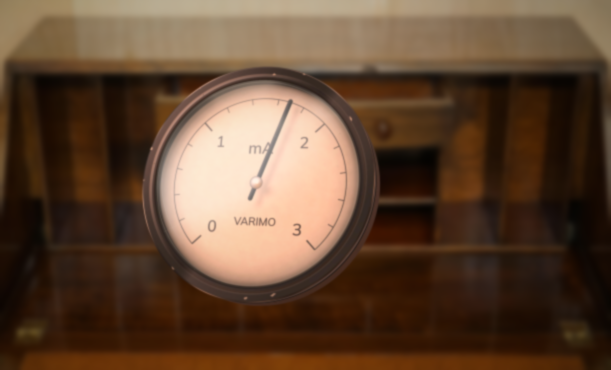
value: {"value": 1.7, "unit": "mA"}
